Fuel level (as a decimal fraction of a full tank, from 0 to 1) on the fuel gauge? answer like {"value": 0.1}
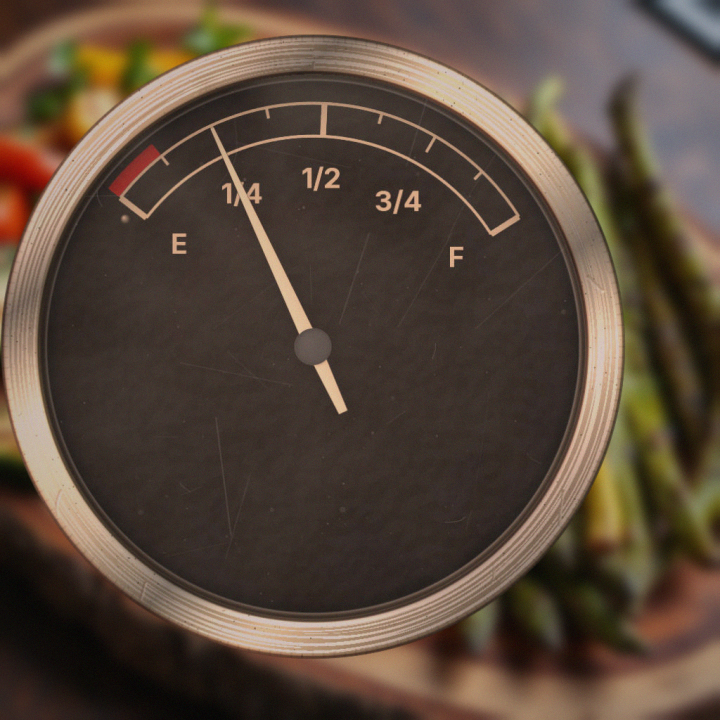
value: {"value": 0.25}
